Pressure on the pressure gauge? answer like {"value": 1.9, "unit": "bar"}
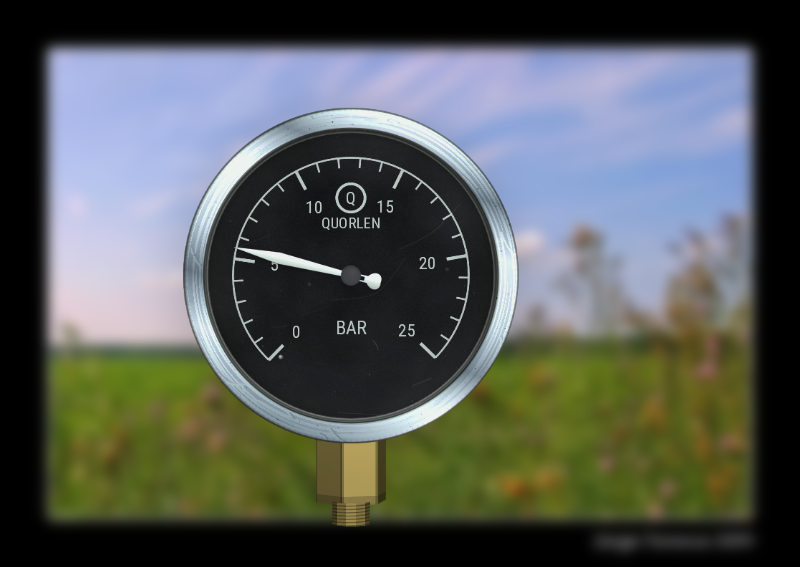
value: {"value": 5.5, "unit": "bar"}
